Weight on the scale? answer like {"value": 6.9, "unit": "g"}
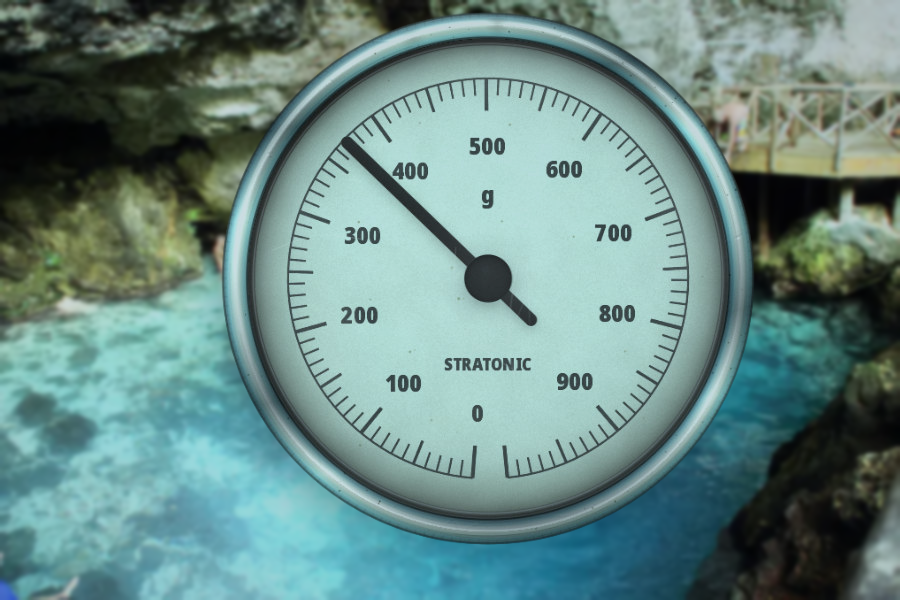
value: {"value": 370, "unit": "g"}
